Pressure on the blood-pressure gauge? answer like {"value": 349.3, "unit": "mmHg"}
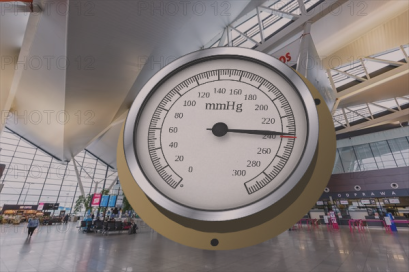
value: {"value": 240, "unit": "mmHg"}
